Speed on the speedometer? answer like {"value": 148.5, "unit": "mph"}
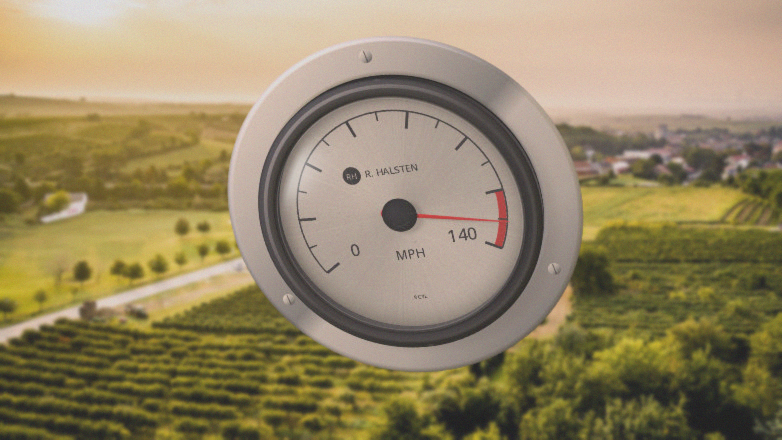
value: {"value": 130, "unit": "mph"}
